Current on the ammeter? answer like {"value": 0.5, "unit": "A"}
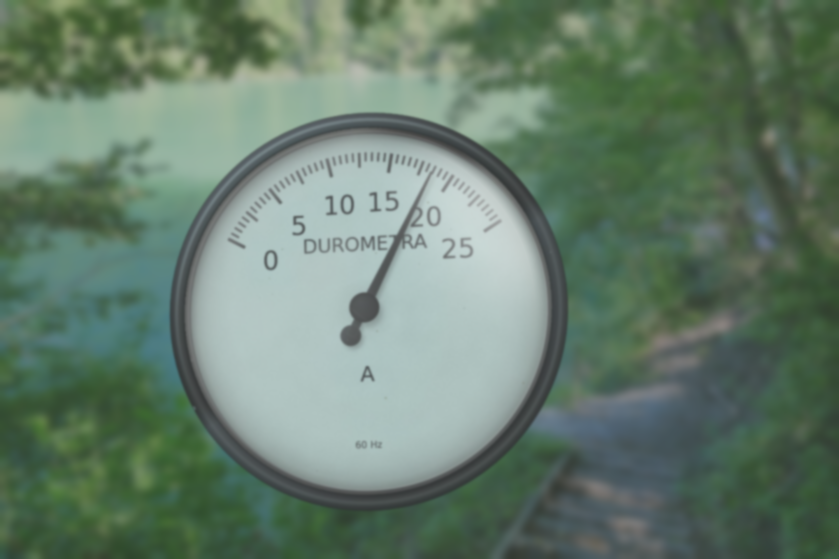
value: {"value": 18.5, "unit": "A"}
